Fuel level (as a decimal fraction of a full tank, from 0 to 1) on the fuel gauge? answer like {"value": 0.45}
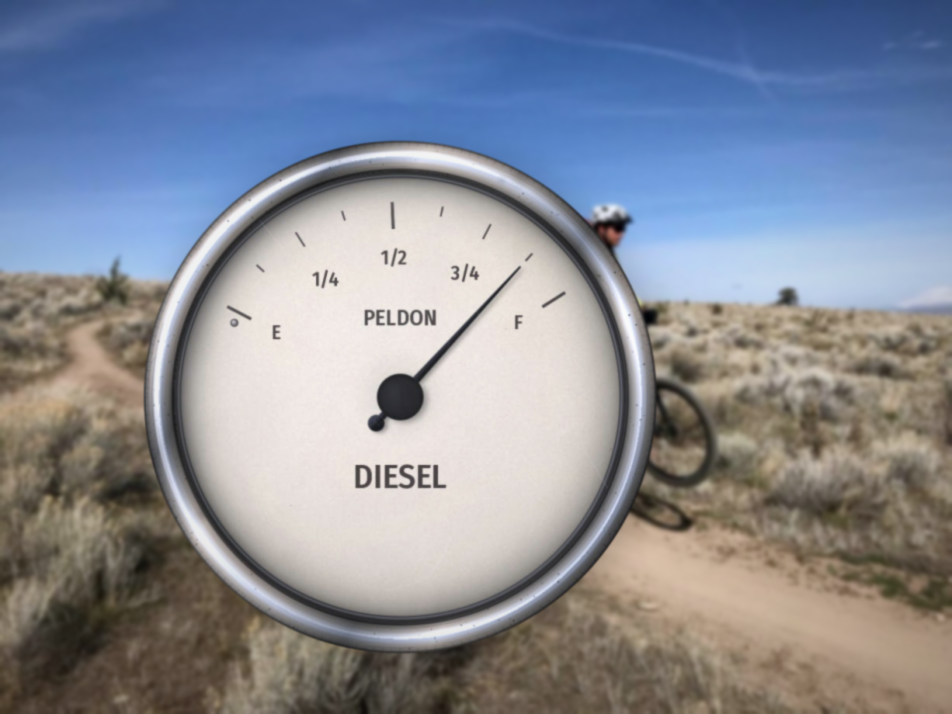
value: {"value": 0.875}
